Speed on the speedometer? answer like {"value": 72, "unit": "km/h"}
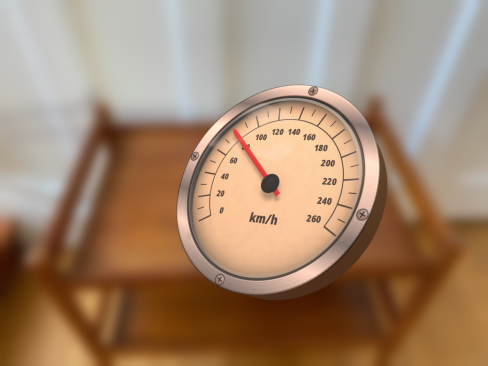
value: {"value": 80, "unit": "km/h"}
